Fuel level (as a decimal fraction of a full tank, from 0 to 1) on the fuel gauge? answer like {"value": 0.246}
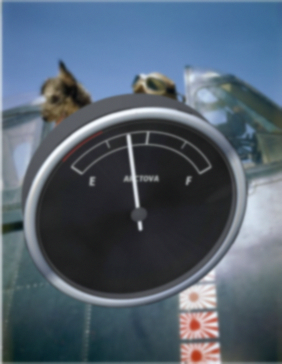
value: {"value": 0.375}
